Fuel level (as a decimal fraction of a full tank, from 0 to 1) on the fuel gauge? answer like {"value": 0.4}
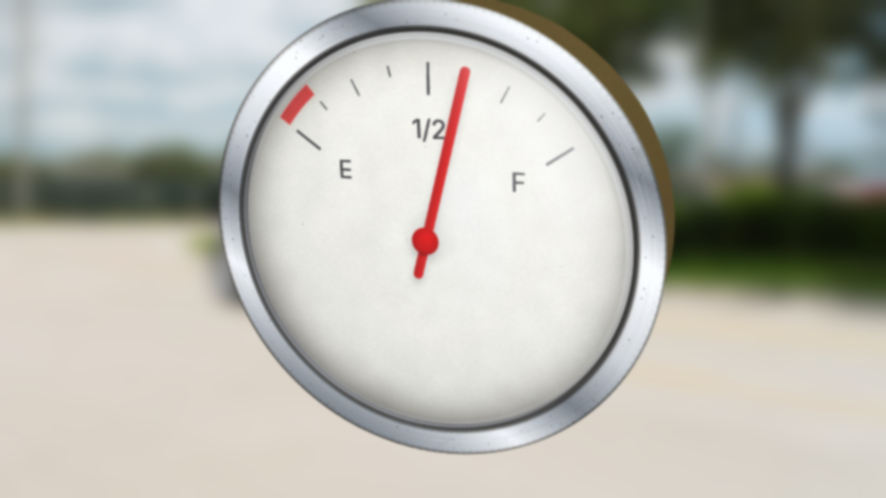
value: {"value": 0.625}
